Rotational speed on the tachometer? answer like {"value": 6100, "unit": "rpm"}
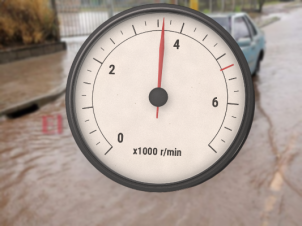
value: {"value": 3625, "unit": "rpm"}
